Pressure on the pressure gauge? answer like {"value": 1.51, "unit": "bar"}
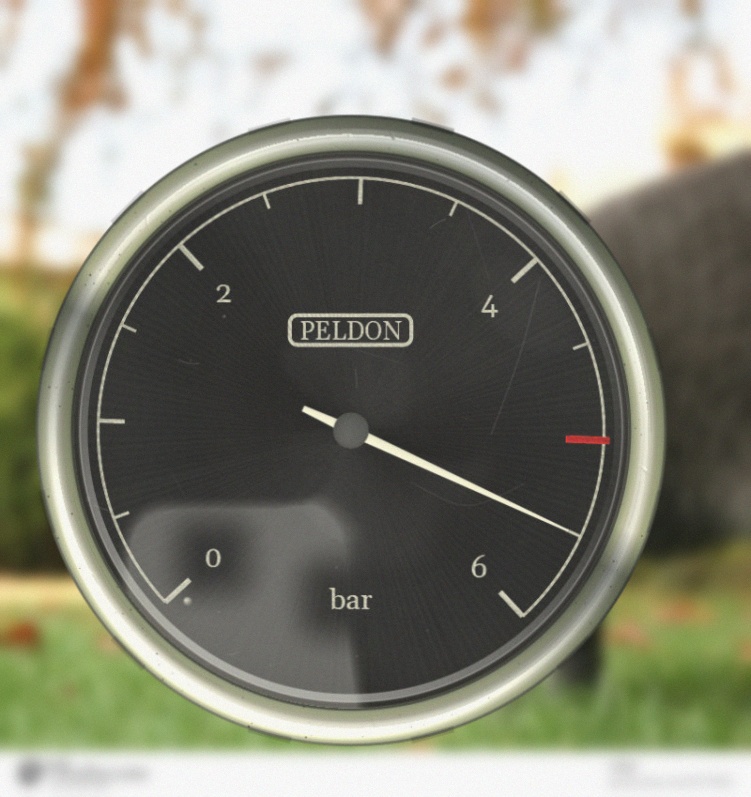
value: {"value": 5.5, "unit": "bar"}
